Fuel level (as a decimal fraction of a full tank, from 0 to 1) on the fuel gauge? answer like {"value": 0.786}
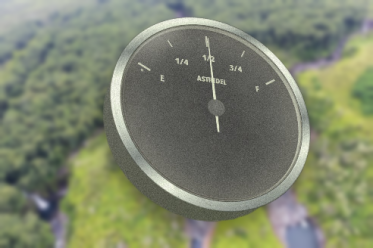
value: {"value": 0.5}
